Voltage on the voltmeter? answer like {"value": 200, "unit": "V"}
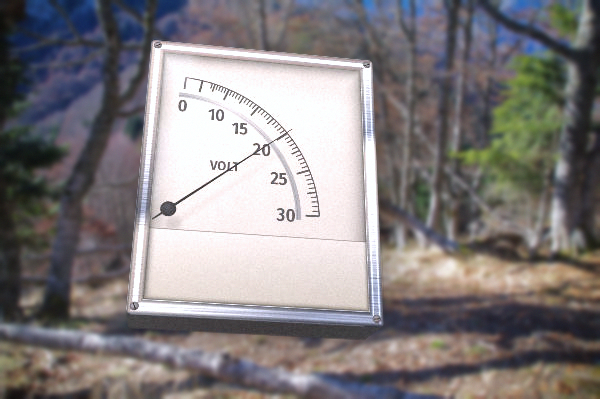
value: {"value": 20, "unit": "V"}
